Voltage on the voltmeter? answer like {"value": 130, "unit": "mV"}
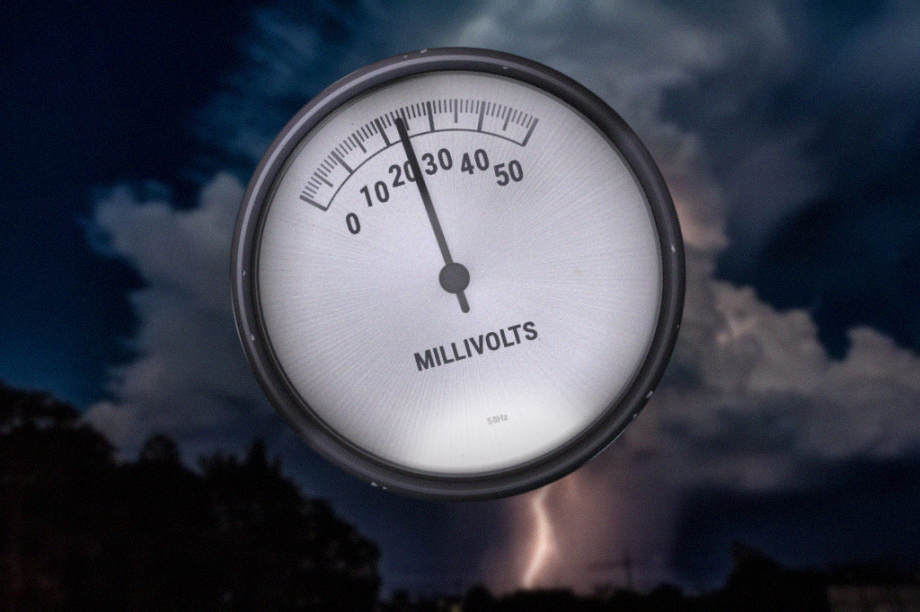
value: {"value": 24, "unit": "mV"}
